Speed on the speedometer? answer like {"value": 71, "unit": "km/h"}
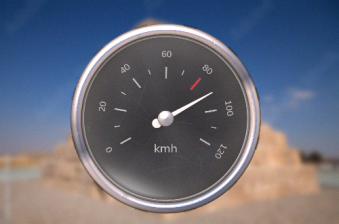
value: {"value": 90, "unit": "km/h"}
